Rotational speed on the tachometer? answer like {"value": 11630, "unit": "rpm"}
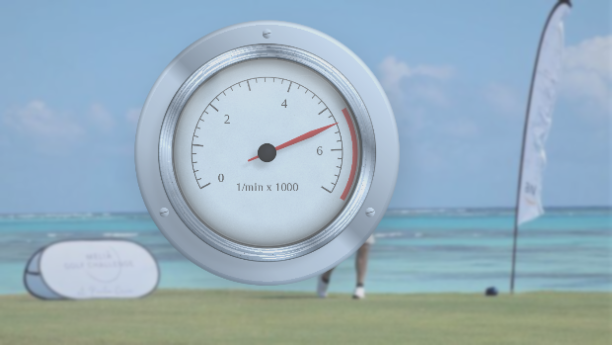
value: {"value": 5400, "unit": "rpm"}
